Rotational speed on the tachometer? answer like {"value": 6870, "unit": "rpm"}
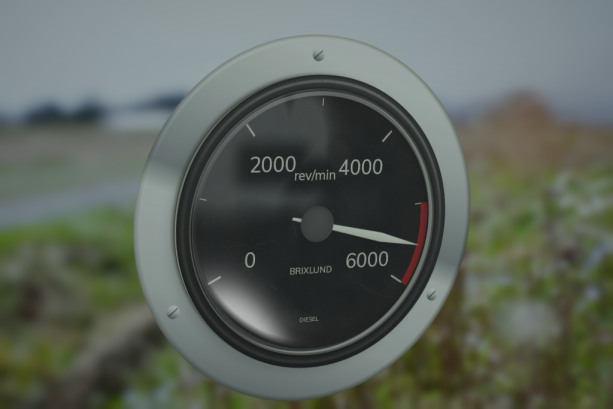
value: {"value": 5500, "unit": "rpm"}
